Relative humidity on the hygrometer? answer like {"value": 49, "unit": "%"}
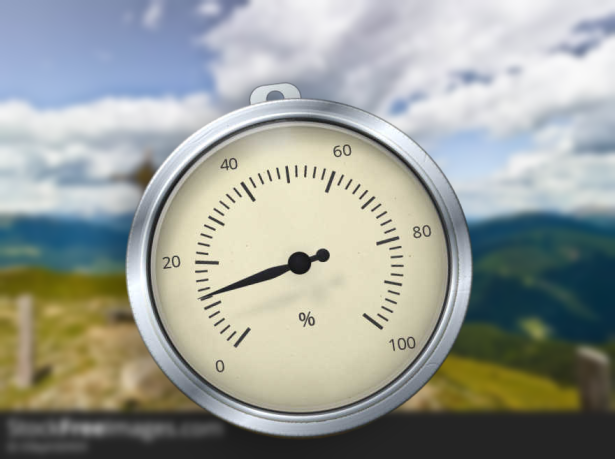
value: {"value": 12, "unit": "%"}
